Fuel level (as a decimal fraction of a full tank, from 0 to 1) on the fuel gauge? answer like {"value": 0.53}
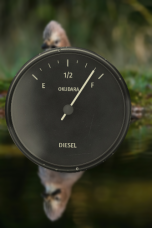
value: {"value": 0.875}
